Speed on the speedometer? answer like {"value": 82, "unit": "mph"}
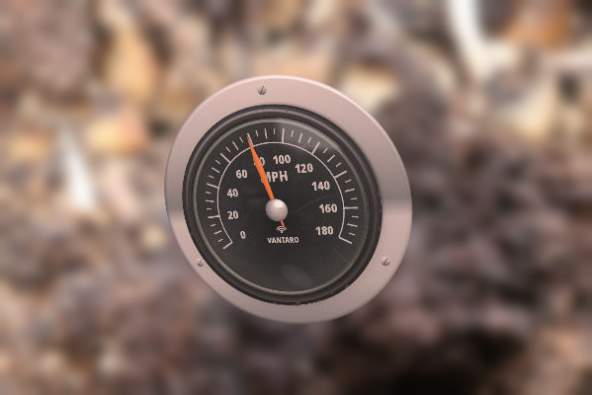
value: {"value": 80, "unit": "mph"}
